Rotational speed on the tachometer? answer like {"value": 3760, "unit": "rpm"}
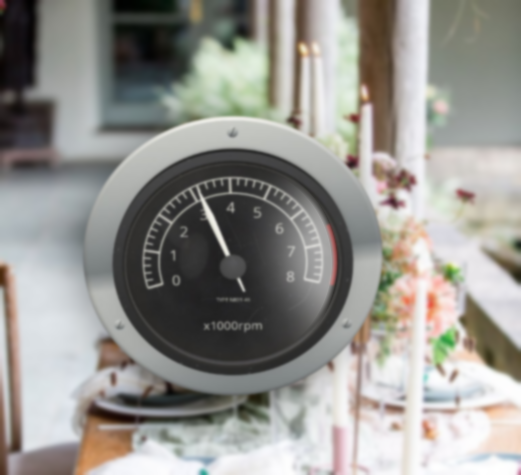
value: {"value": 3200, "unit": "rpm"}
